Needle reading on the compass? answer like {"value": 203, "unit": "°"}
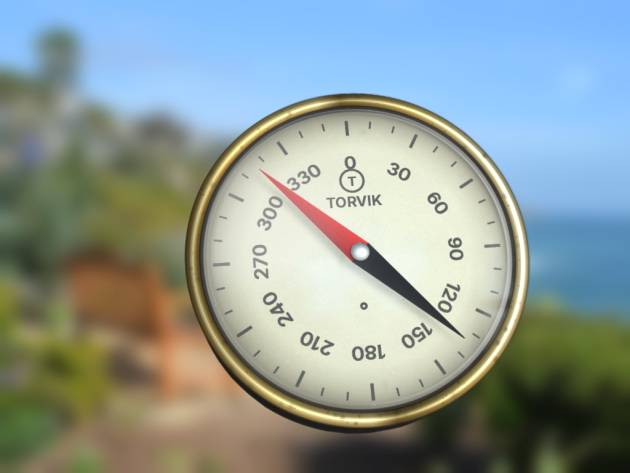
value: {"value": 315, "unit": "°"}
